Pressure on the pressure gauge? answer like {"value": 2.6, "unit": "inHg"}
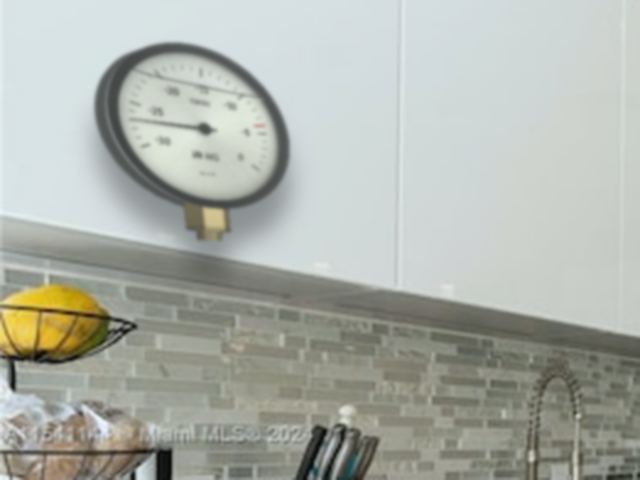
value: {"value": -27, "unit": "inHg"}
